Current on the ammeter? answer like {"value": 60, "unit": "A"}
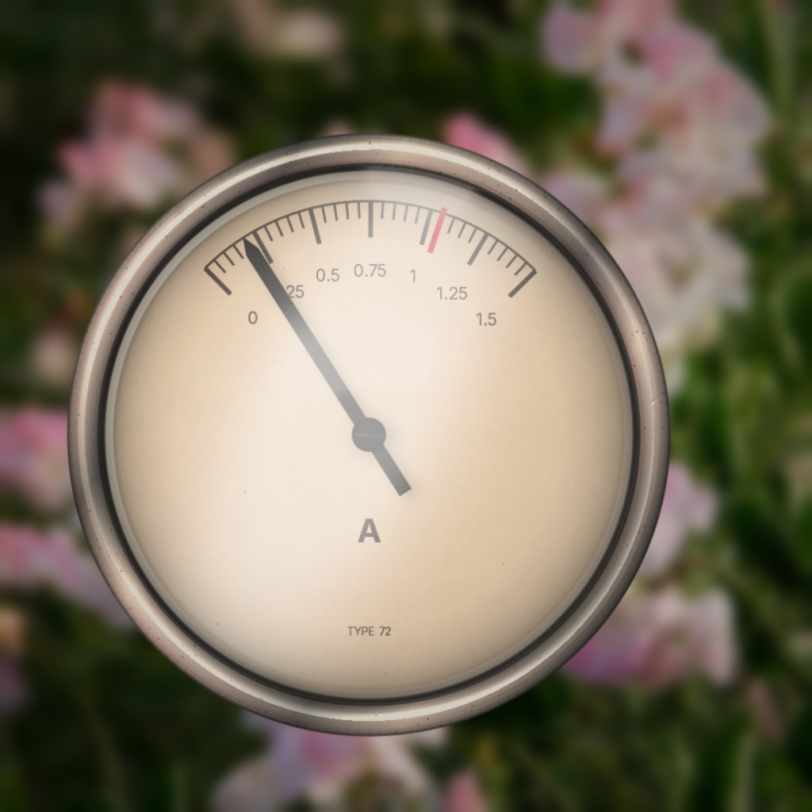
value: {"value": 0.2, "unit": "A"}
